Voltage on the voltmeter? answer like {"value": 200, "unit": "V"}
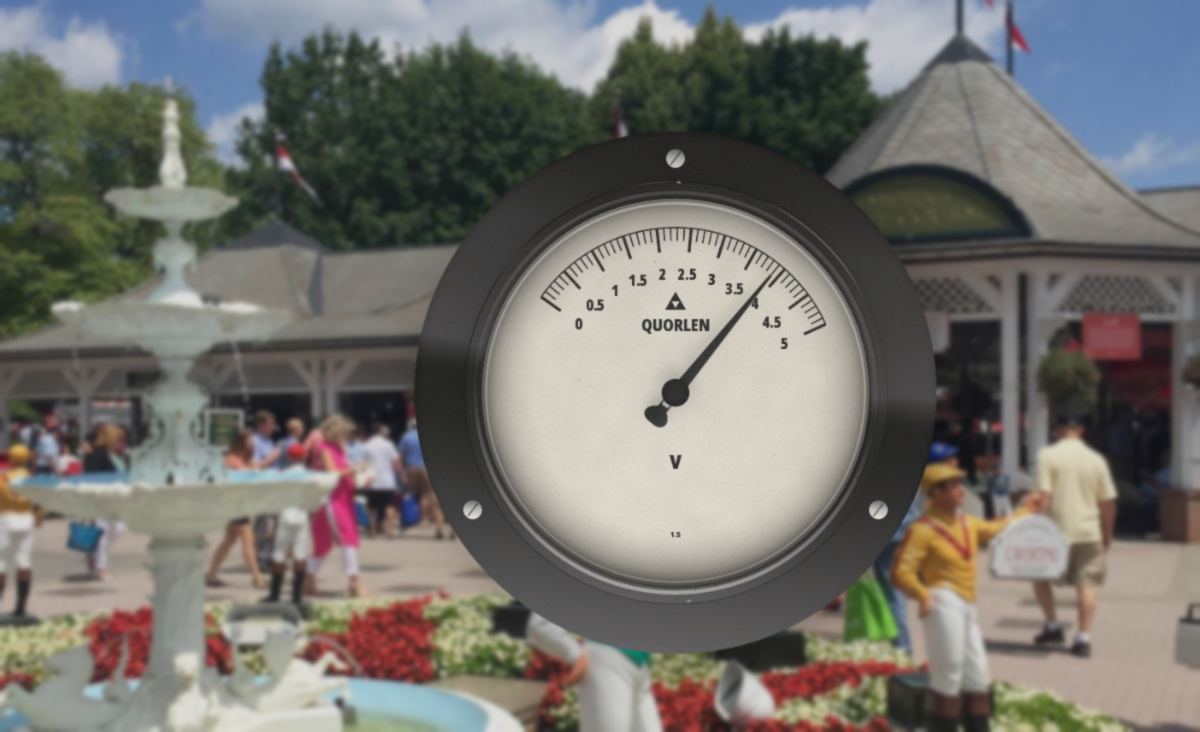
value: {"value": 3.9, "unit": "V"}
